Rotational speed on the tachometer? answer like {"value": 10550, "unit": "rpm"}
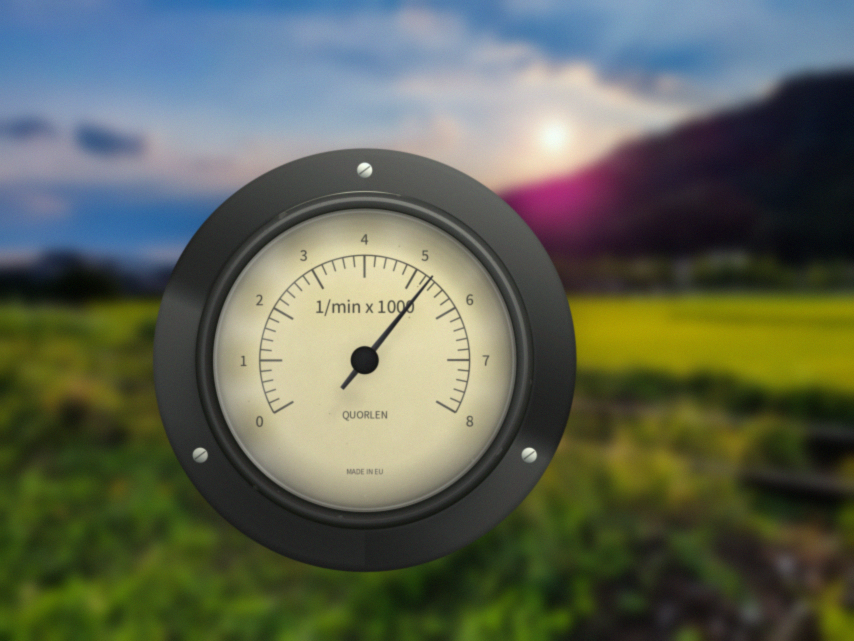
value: {"value": 5300, "unit": "rpm"}
